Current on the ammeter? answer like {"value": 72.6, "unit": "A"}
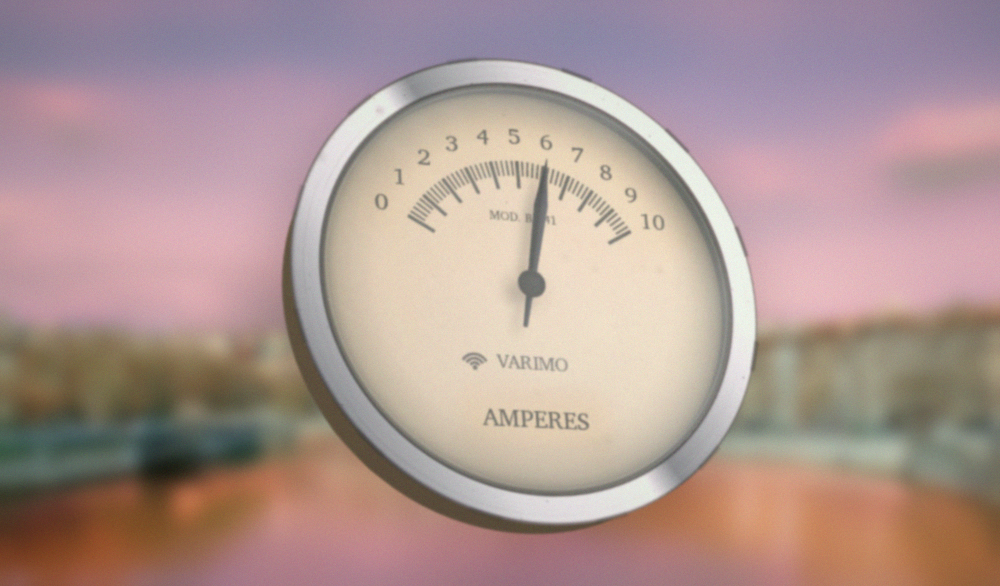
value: {"value": 6, "unit": "A"}
